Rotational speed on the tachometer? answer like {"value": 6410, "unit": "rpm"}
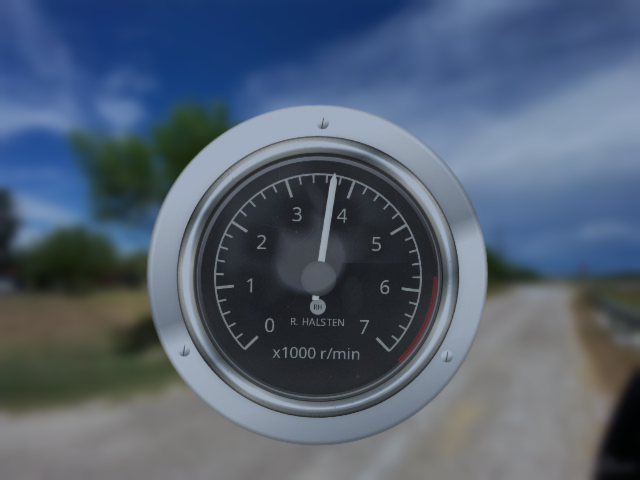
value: {"value": 3700, "unit": "rpm"}
